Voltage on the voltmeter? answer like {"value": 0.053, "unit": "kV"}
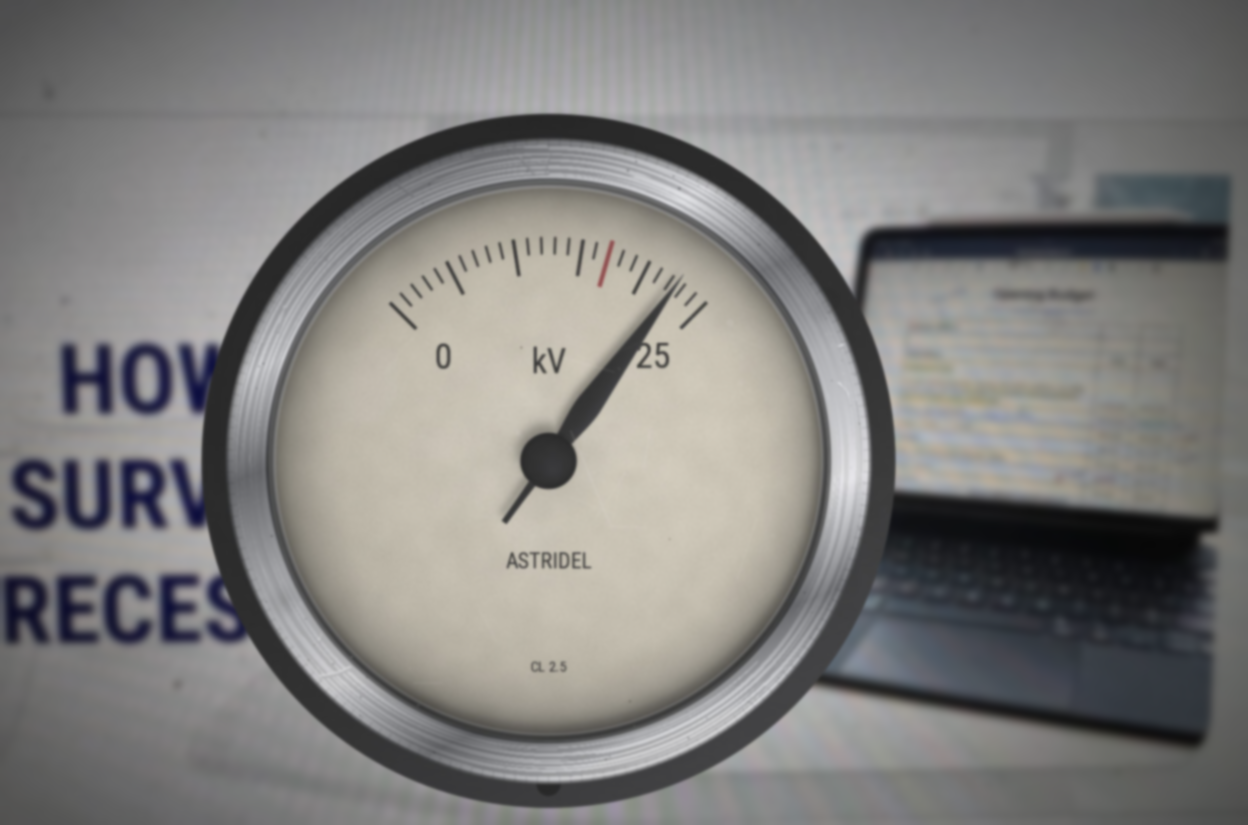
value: {"value": 22.5, "unit": "kV"}
